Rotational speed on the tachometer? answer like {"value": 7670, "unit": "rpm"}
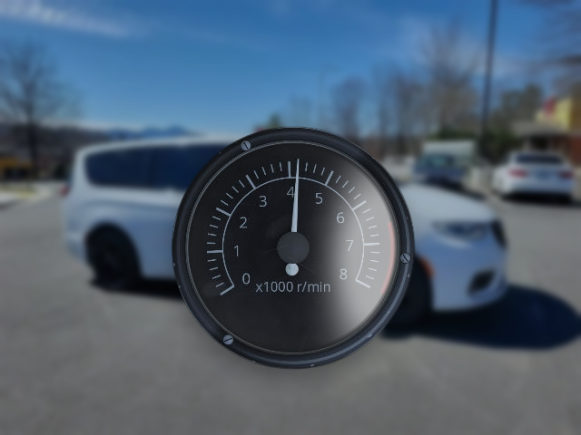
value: {"value": 4200, "unit": "rpm"}
